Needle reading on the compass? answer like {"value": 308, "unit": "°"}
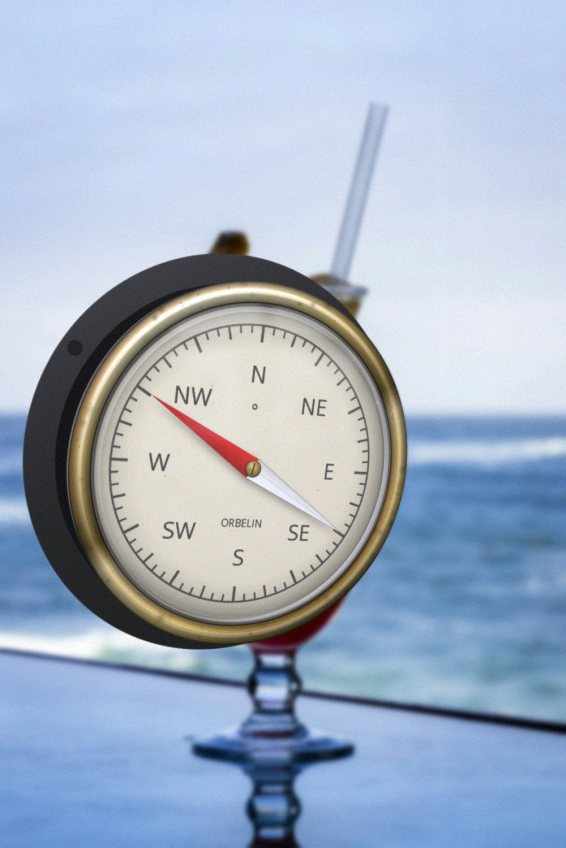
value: {"value": 300, "unit": "°"}
